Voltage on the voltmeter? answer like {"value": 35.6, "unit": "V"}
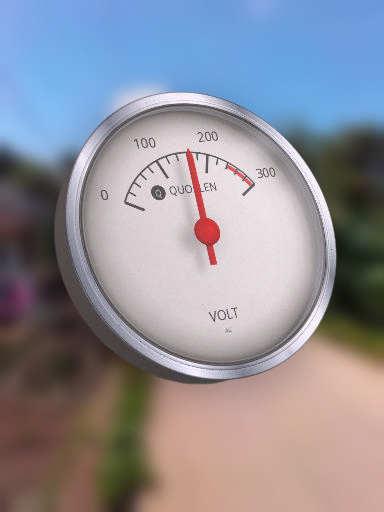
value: {"value": 160, "unit": "V"}
